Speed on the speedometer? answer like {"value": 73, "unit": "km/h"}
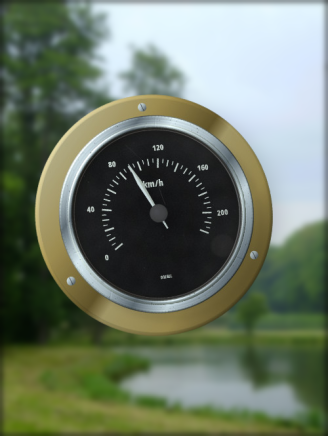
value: {"value": 90, "unit": "km/h"}
